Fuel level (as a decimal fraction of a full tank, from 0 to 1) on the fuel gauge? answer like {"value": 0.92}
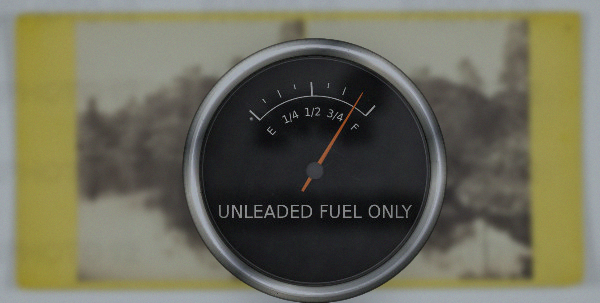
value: {"value": 0.875}
